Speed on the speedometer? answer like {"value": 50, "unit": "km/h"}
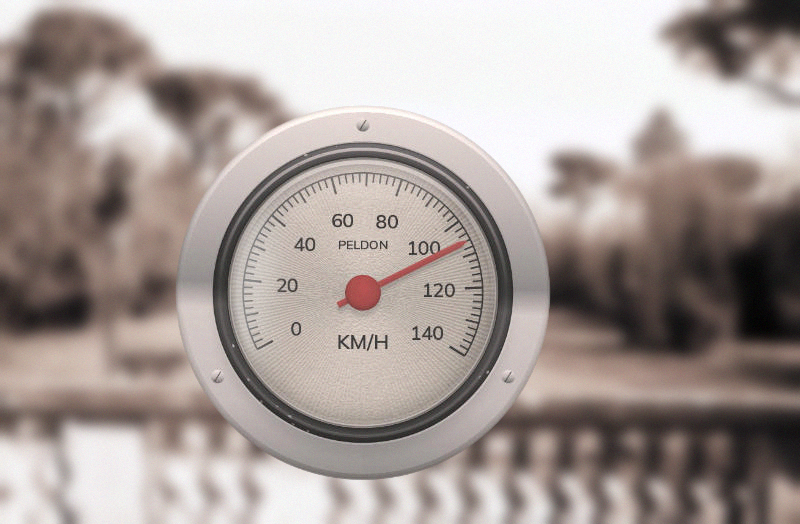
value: {"value": 106, "unit": "km/h"}
